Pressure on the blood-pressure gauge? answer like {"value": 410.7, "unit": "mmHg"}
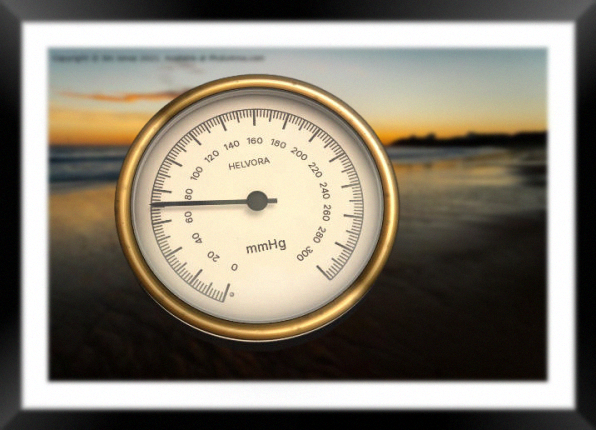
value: {"value": 70, "unit": "mmHg"}
